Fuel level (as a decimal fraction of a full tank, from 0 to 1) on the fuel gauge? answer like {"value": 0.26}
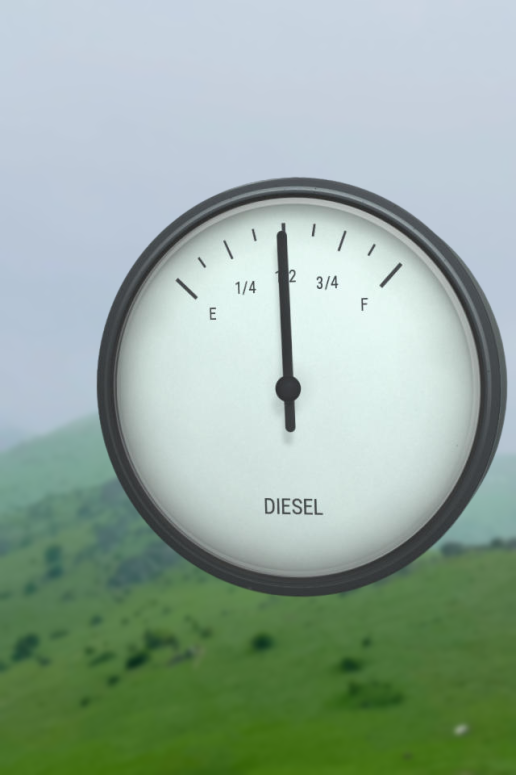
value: {"value": 0.5}
